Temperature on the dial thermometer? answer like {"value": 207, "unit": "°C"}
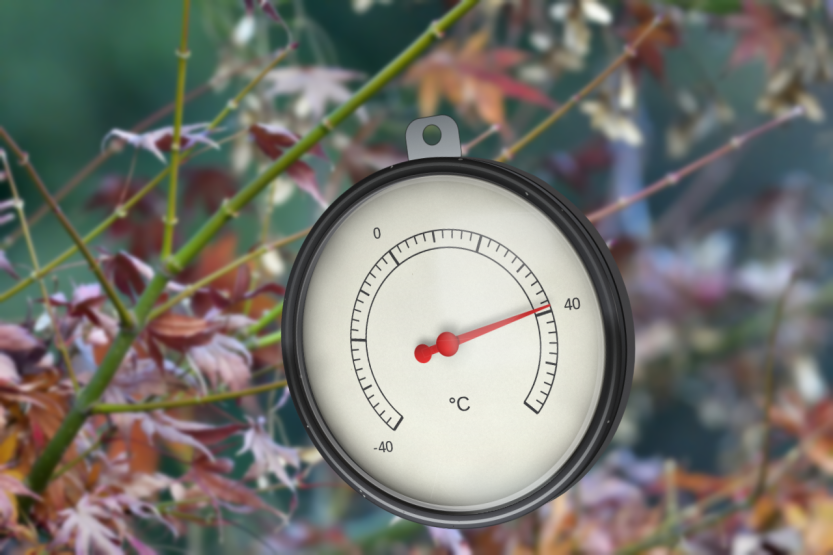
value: {"value": 39, "unit": "°C"}
